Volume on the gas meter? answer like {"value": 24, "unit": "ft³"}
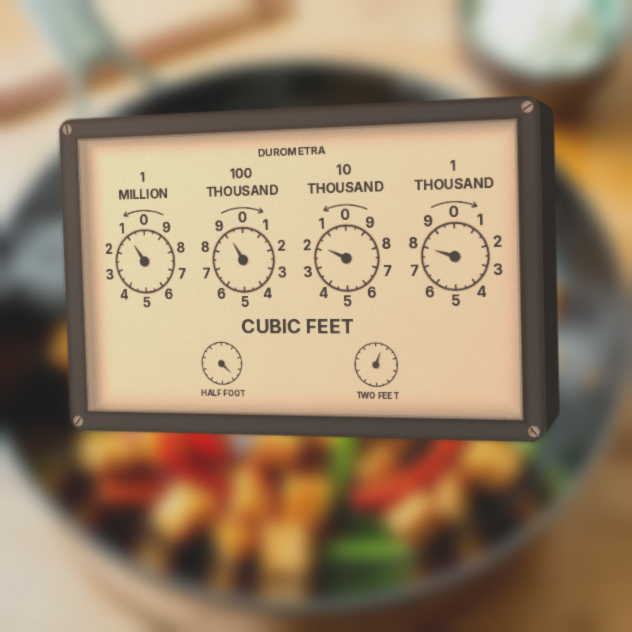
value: {"value": 91800, "unit": "ft³"}
